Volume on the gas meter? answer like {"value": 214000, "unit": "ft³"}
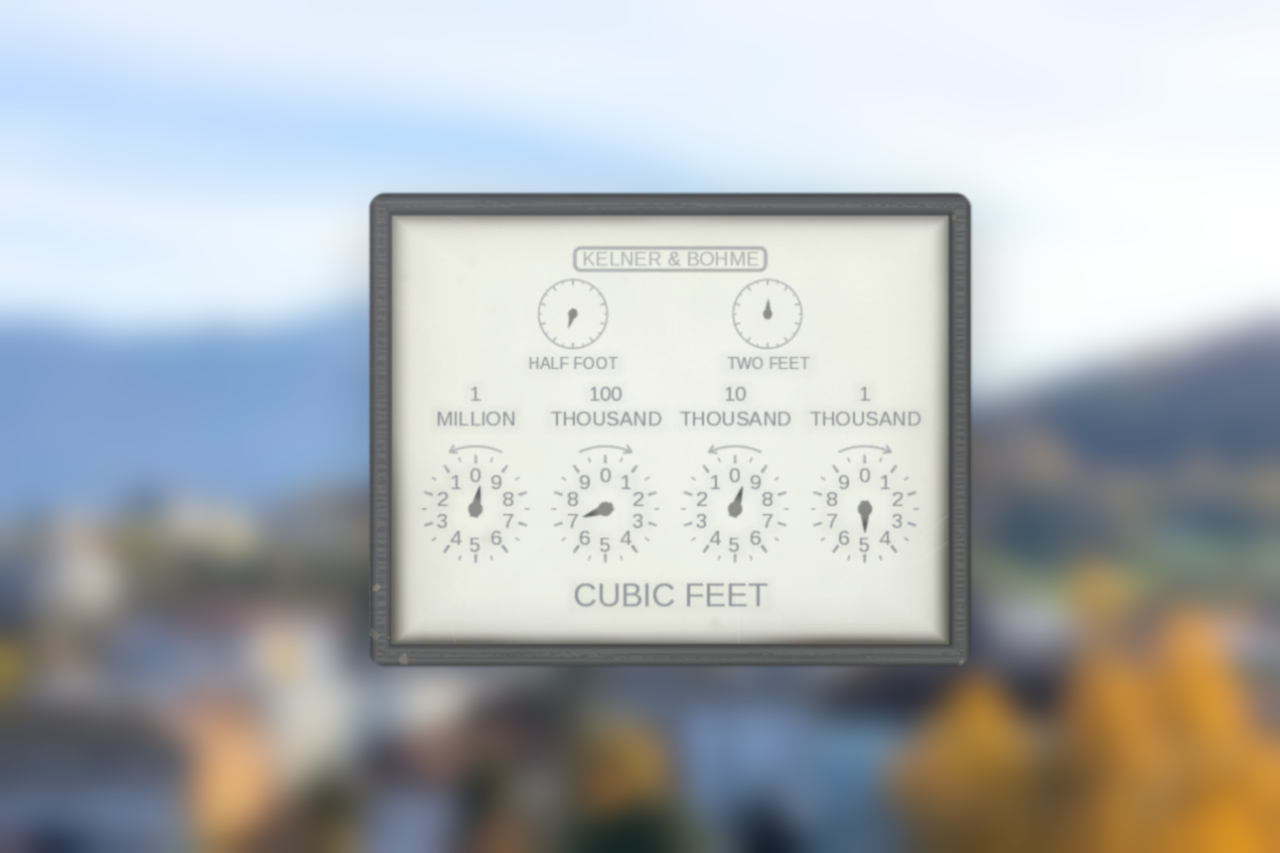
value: {"value": 969500, "unit": "ft³"}
